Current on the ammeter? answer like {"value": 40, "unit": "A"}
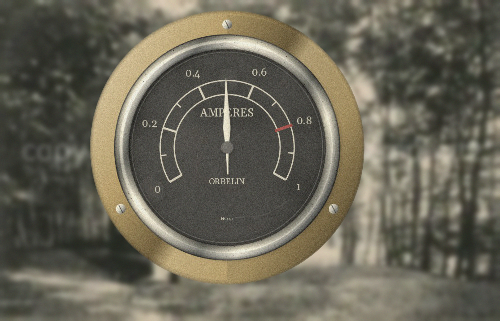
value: {"value": 0.5, "unit": "A"}
